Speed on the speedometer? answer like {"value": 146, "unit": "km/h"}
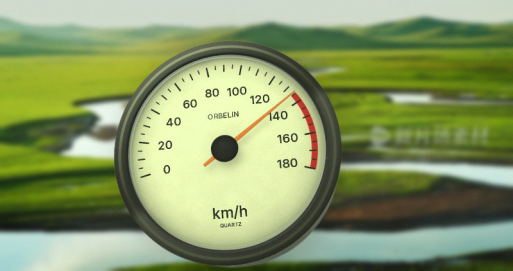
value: {"value": 135, "unit": "km/h"}
